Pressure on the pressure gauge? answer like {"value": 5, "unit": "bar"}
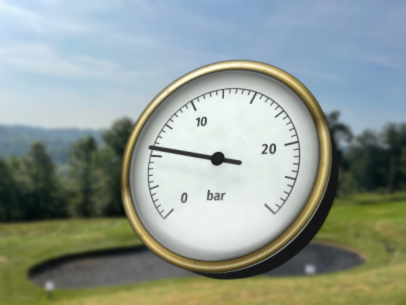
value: {"value": 5.5, "unit": "bar"}
